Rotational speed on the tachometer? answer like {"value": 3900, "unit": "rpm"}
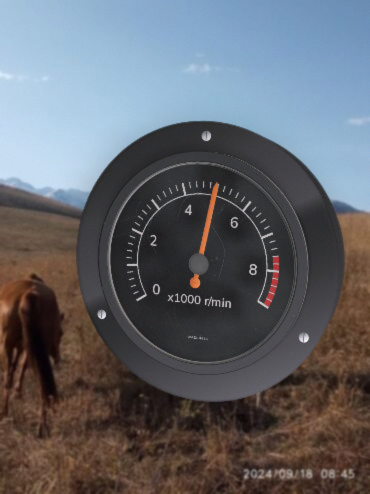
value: {"value": 5000, "unit": "rpm"}
